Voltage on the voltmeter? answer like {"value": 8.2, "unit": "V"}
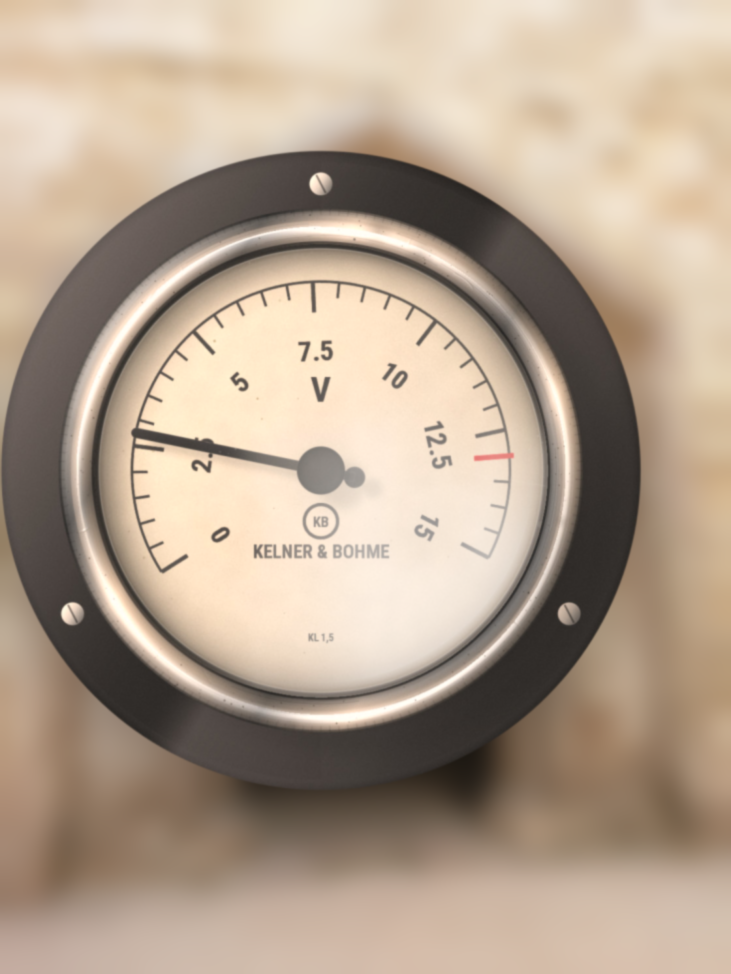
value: {"value": 2.75, "unit": "V"}
